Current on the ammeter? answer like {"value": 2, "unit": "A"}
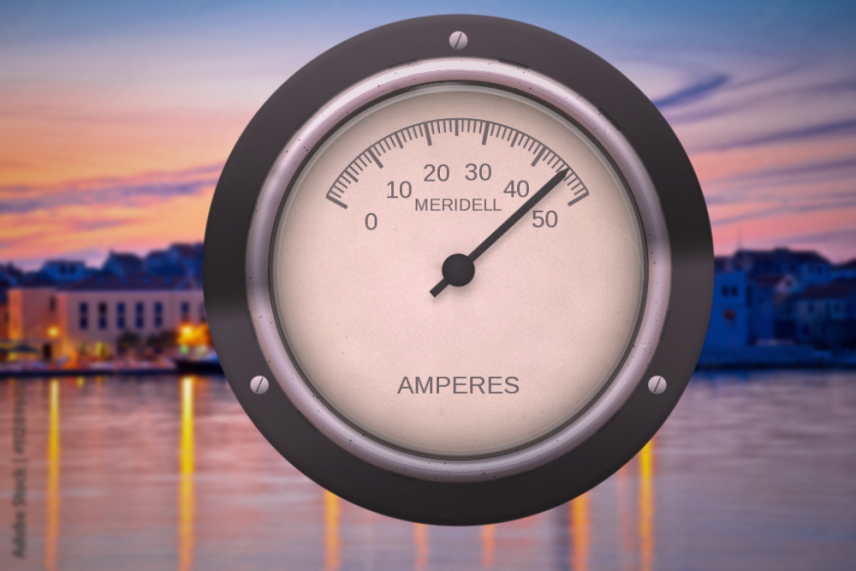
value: {"value": 45, "unit": "A"}
